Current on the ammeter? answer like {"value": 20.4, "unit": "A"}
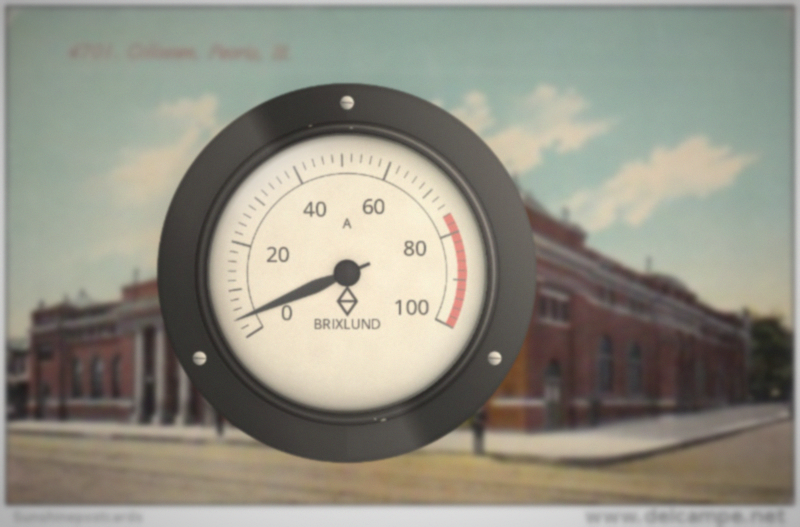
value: {"value": 4, "unit": "A"}
